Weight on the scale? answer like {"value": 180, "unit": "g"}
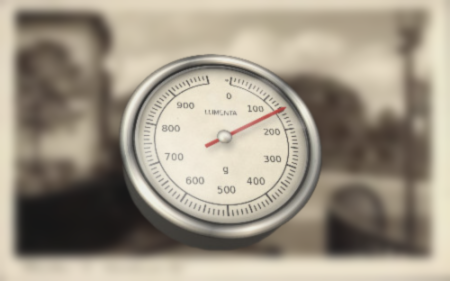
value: {"value": 150, "unit": "g"}
